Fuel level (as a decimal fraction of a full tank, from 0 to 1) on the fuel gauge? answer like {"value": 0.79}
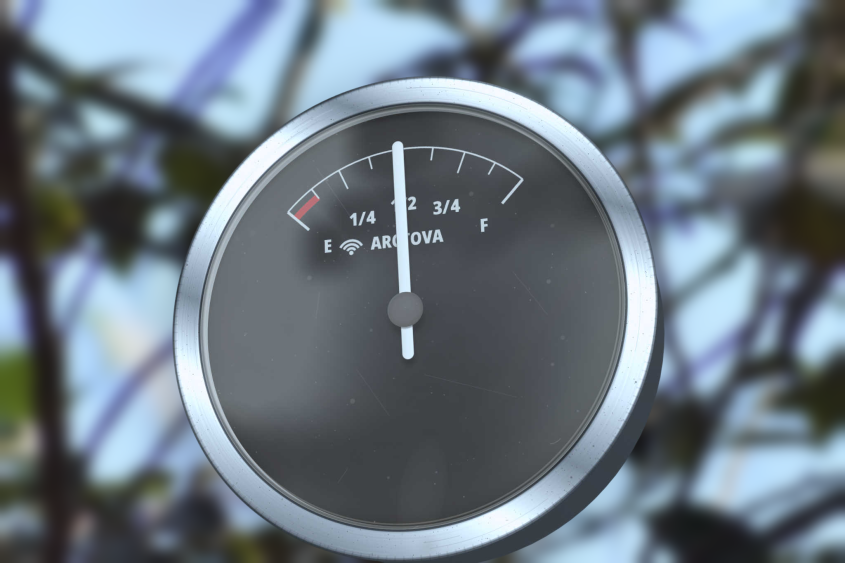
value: {"value": 0.5}
